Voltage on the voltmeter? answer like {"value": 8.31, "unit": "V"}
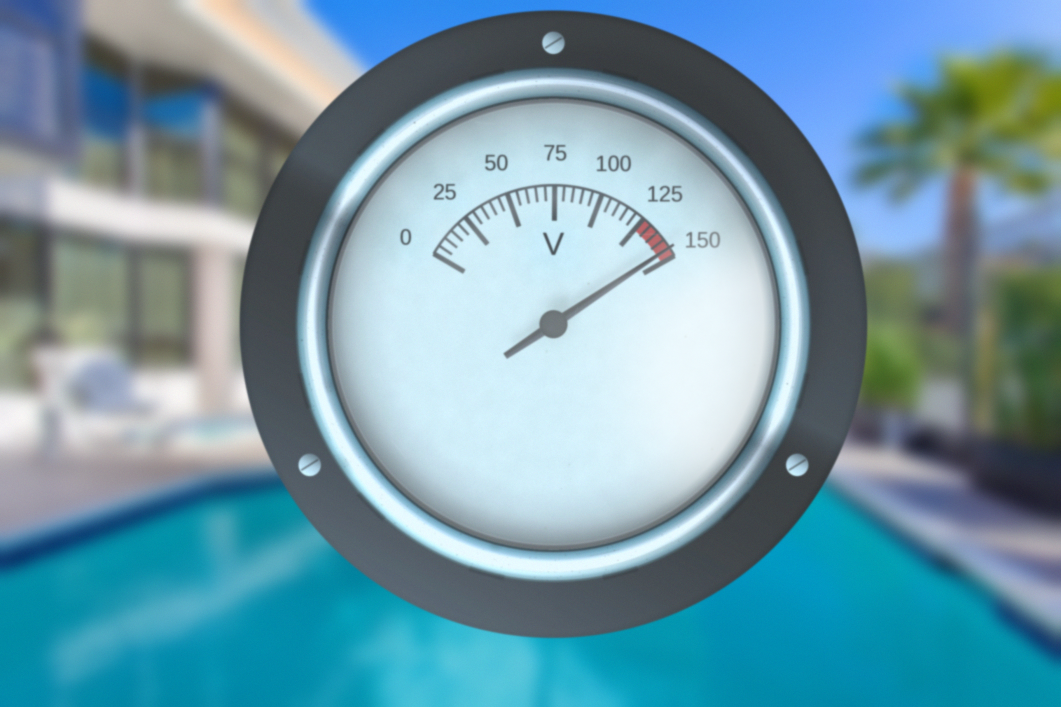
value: {"value": 145, "unit": "V"}
